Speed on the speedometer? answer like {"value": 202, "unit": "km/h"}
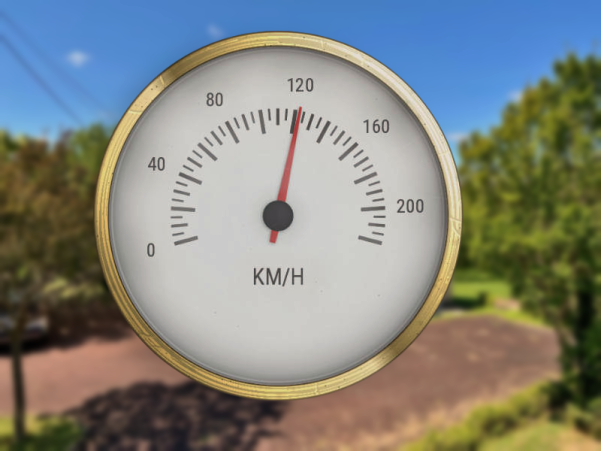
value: {"value": 122.5, "unit": "km/h"}
